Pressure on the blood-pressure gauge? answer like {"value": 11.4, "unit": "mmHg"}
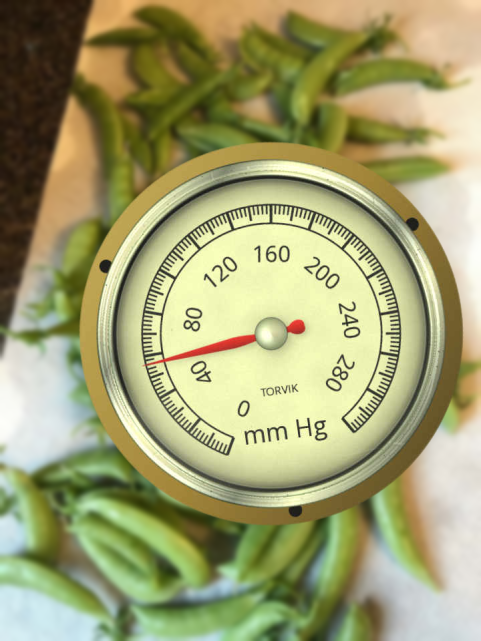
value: {"value": 56, "unit": "mmHg"}
